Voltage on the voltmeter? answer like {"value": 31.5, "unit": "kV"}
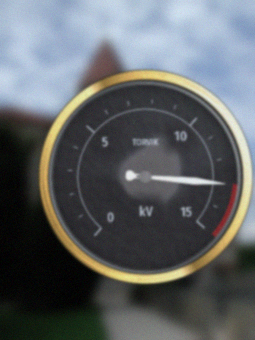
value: {"value": 13, "unit": "kV"}
